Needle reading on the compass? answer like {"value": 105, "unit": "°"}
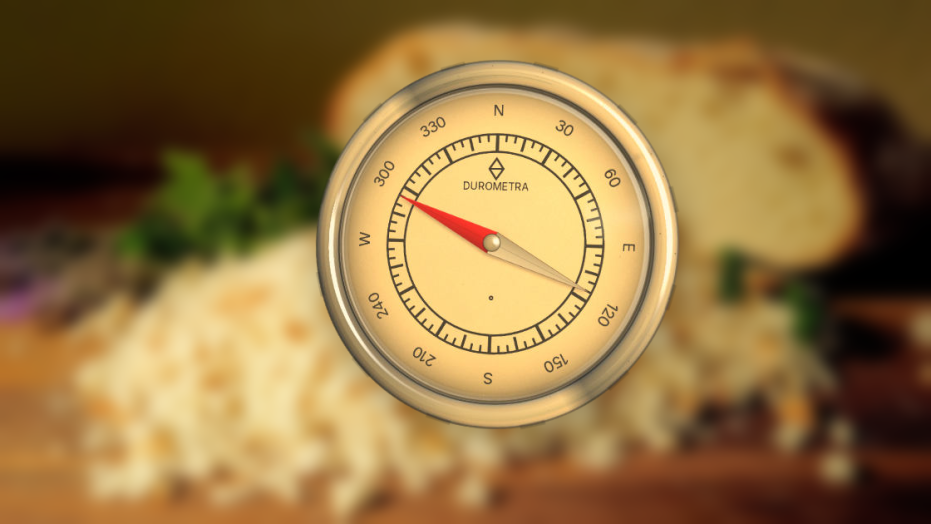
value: {"value": 295, "unit": "°"}
